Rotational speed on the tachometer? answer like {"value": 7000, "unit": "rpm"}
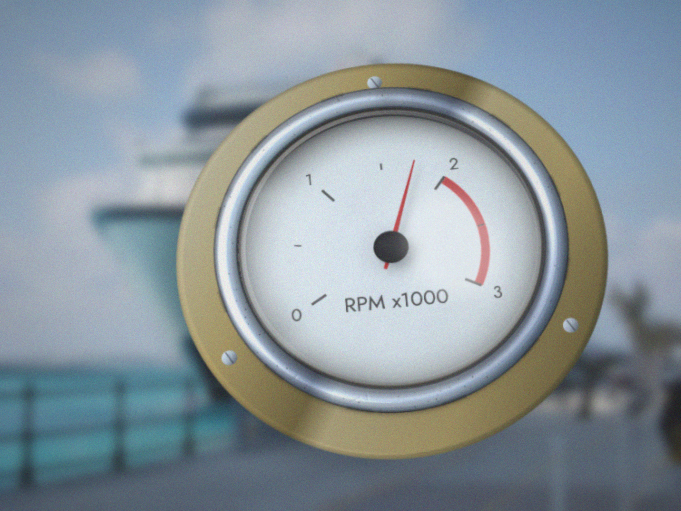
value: {"value": 1750, "unit": "rpm"}
